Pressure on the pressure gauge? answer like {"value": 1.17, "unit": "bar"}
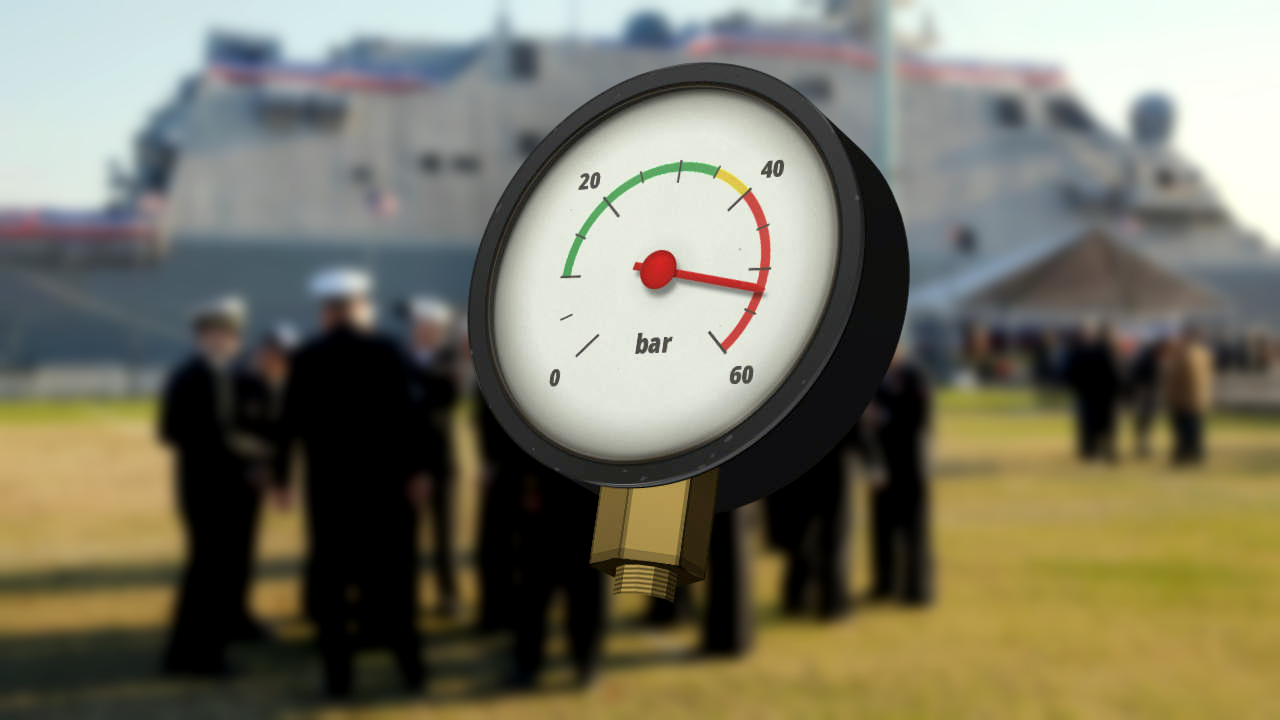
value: {"value": 52.5, "unit": "bar"}
